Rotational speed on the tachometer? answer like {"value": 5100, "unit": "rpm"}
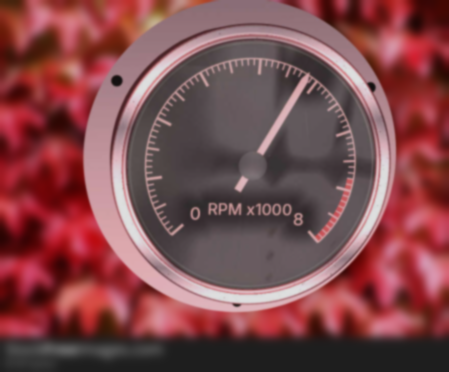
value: {"value": 4800, "unit": "rpm"}
